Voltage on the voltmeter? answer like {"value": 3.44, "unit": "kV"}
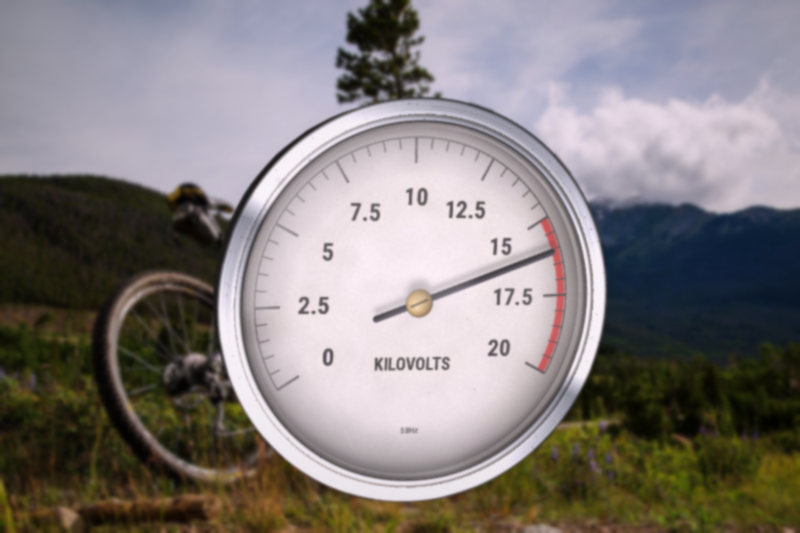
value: {"value": 16, "unit": "kV"}
